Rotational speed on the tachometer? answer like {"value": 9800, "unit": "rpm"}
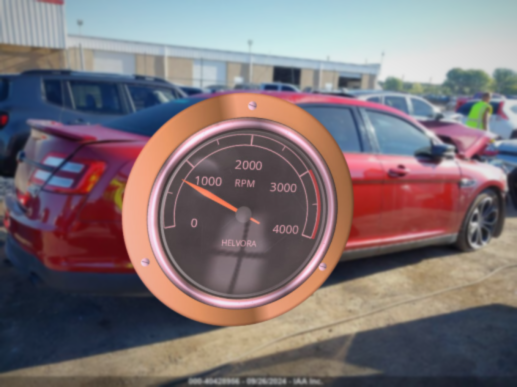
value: {"value": 750, "unit": "rpm"}
